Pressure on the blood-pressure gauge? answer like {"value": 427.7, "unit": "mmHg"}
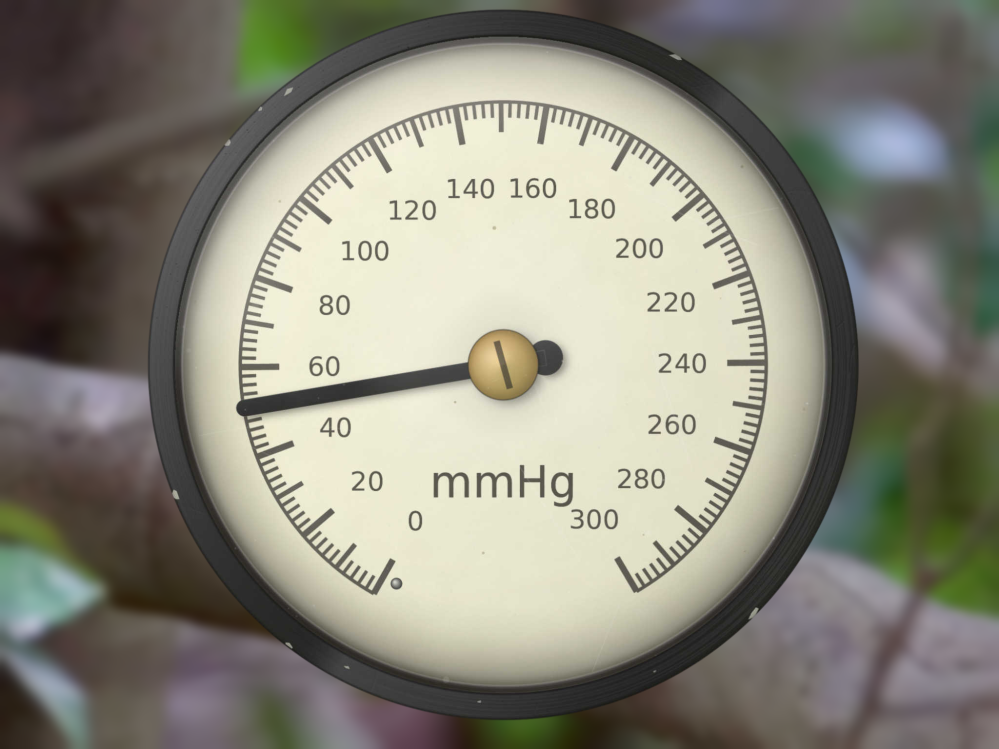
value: {"value": 51, "unit": "mmHg"}
